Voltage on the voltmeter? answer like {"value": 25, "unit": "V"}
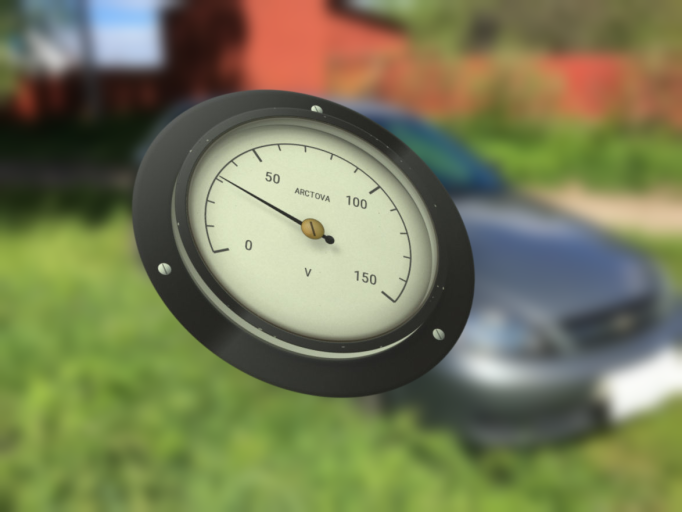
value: {"value": 30, "unit": "V"}
